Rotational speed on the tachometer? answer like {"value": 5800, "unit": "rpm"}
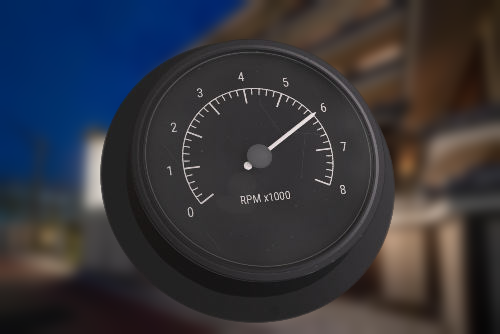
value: {"value": 6000, "unit": "rpm"}
